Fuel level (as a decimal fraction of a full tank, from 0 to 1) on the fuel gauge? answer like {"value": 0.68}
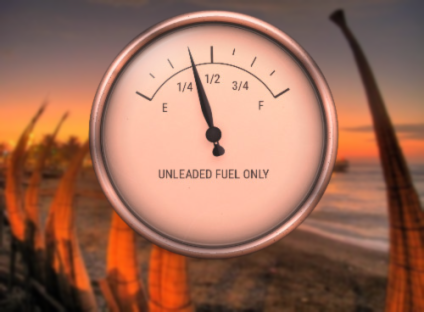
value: {"value": 0.375}
